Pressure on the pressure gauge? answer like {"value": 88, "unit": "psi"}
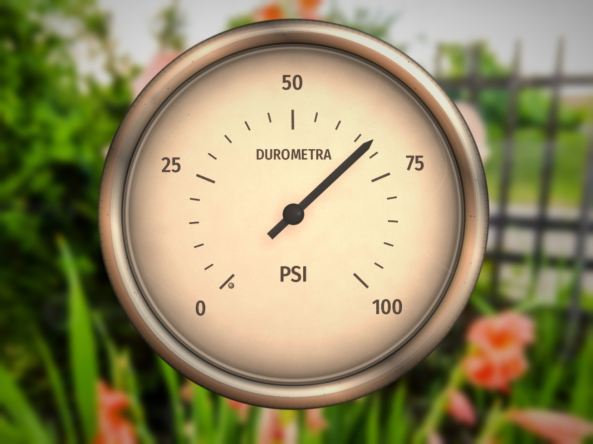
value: {"value": 67.5, "unit": "psi"}
